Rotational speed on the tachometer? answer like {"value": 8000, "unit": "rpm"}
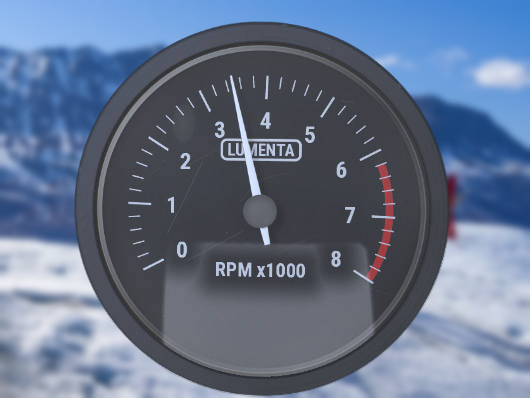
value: {"value": 3500, "unit": "rpm"}
